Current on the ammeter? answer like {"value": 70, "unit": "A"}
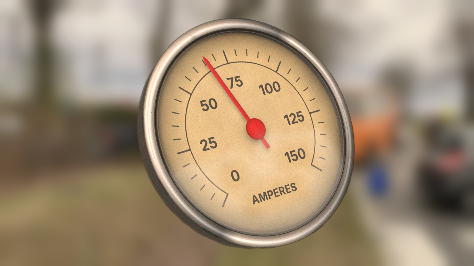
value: {"value": 65, "unit": "A"}
